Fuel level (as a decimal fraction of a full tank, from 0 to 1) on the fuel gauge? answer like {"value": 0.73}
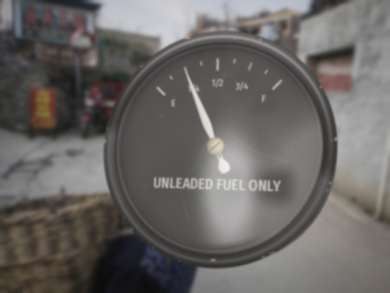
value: {"value": 0.25}
